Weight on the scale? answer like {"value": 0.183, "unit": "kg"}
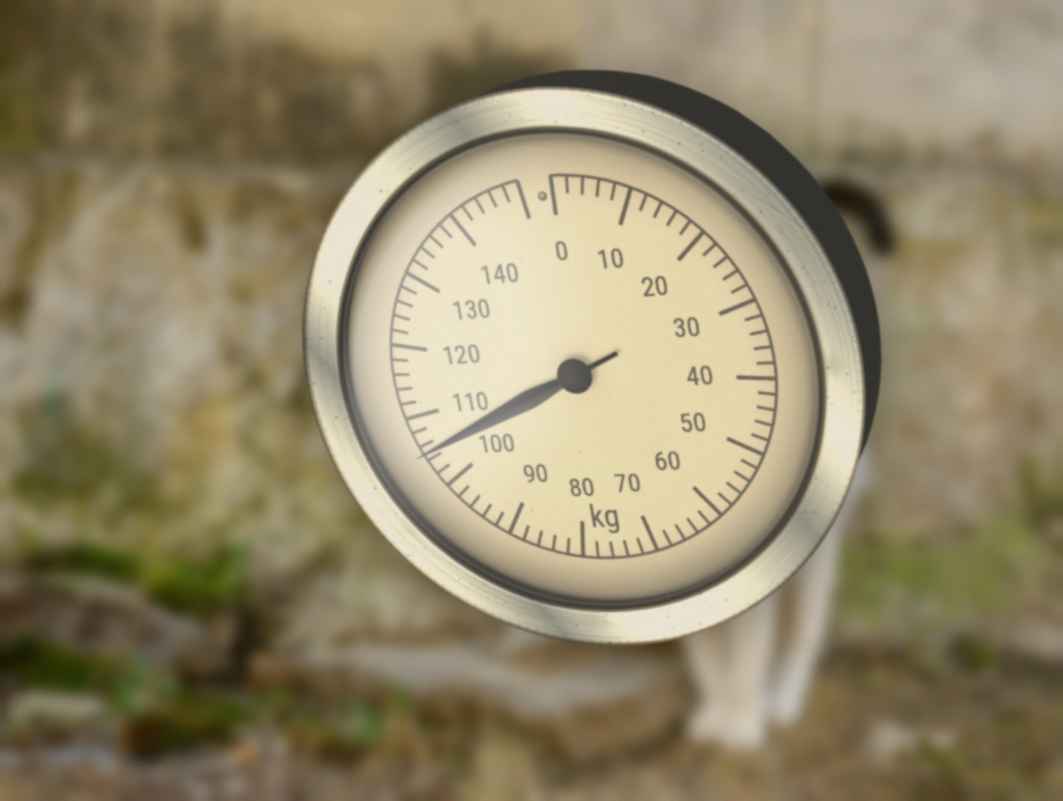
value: {"value": 105, "unit": "kg"}
